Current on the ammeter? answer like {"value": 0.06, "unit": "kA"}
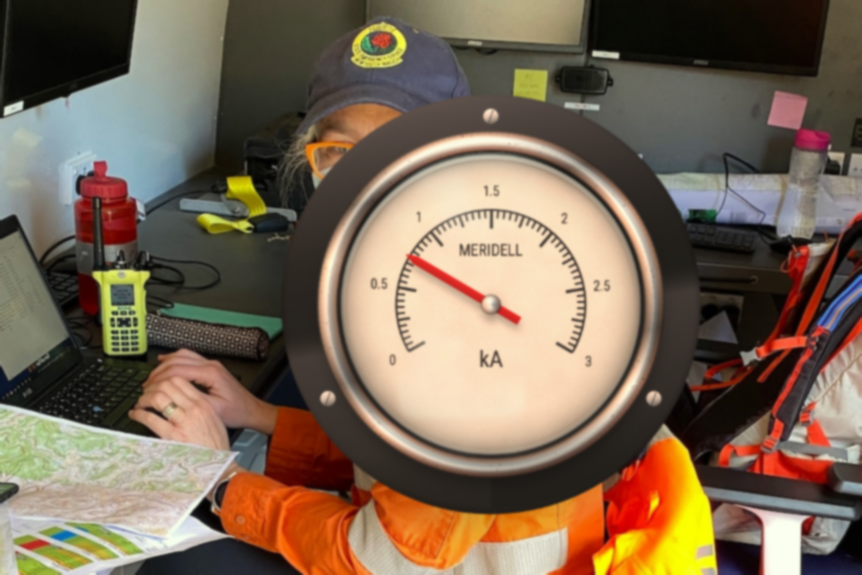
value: {"value": 0.75, "unit": "kA"}
